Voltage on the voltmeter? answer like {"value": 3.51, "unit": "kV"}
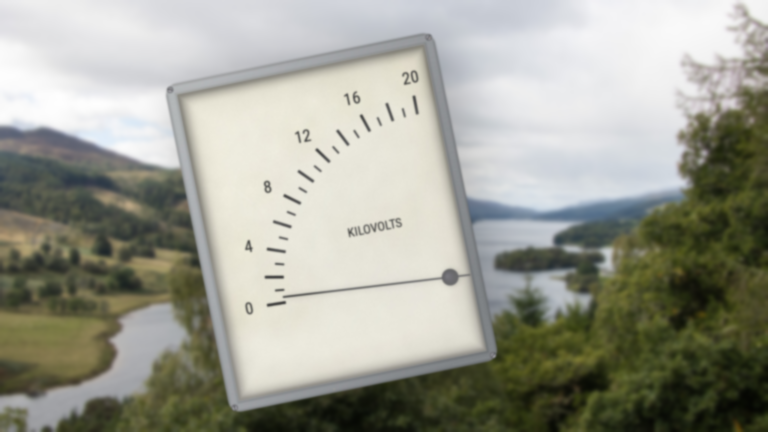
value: {"value": 0.5, "unit": "kV"}
